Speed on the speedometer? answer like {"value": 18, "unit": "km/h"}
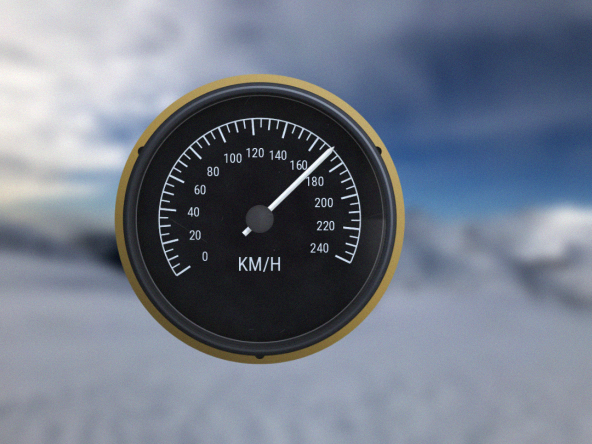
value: {"value": 170, "unit": "km/h"}
